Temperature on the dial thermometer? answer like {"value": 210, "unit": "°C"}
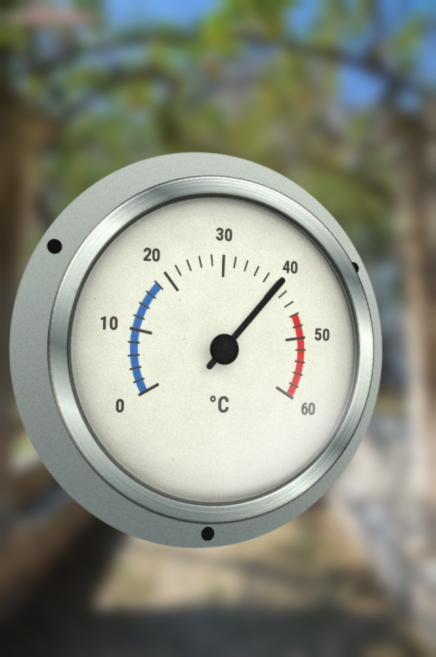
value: {"value": 40, "unit": "°C"}
